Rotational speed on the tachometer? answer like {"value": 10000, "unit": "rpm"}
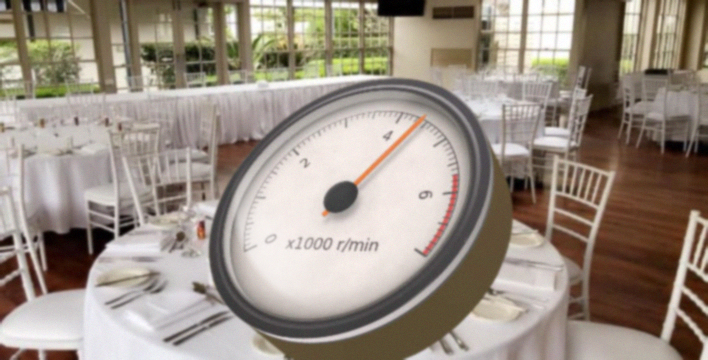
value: {"value": 4500, "unit": "rpm"}
